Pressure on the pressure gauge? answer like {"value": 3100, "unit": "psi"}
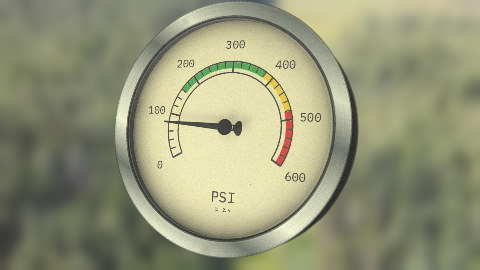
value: {"value": 80, "unit": "psi"}
